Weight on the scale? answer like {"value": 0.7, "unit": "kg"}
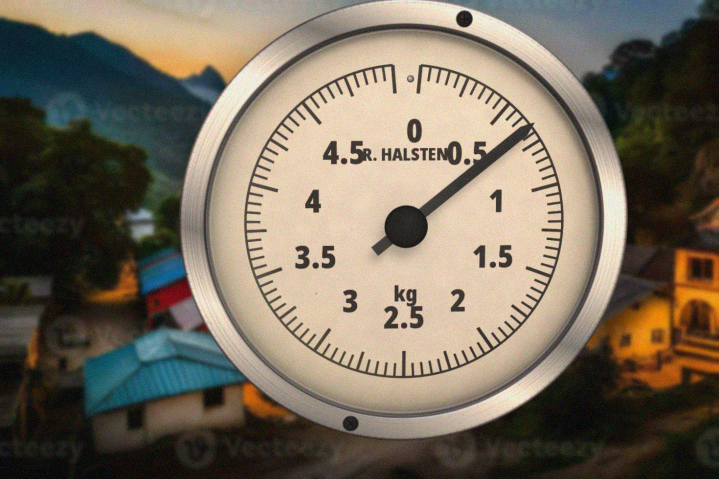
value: {"value": 0.65, "unit": "kg"}
